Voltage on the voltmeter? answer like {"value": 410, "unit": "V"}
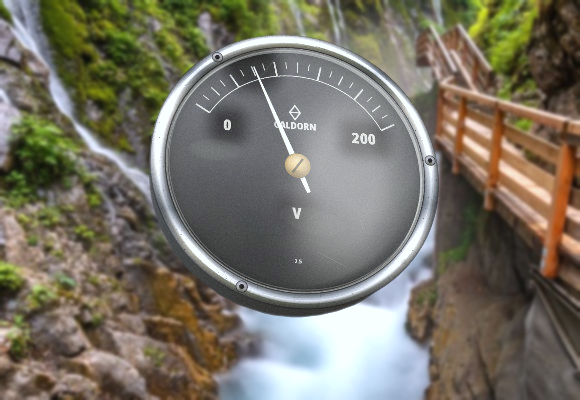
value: {"value": 60, "unit": "V"}
